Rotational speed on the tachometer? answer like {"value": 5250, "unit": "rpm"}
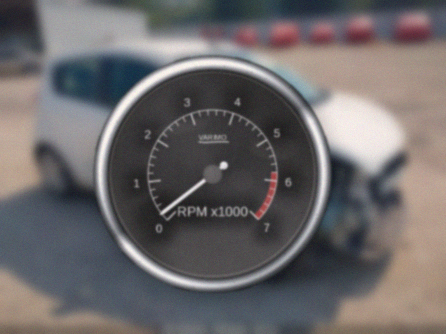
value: {"value": 200, "unit": "rpm"}
